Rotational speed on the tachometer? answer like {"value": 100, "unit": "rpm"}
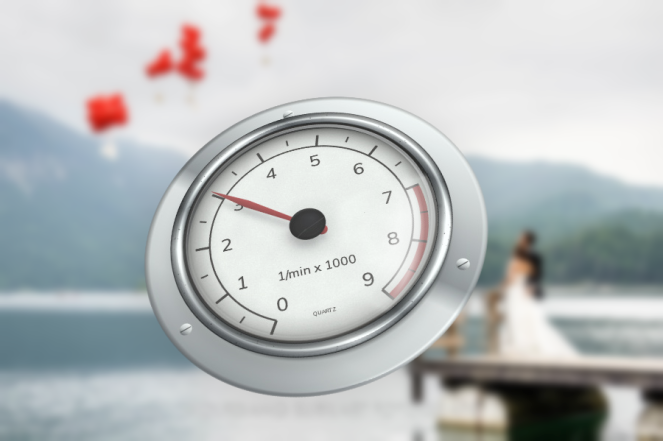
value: {"value": 3000, "unit": "rpm"}
